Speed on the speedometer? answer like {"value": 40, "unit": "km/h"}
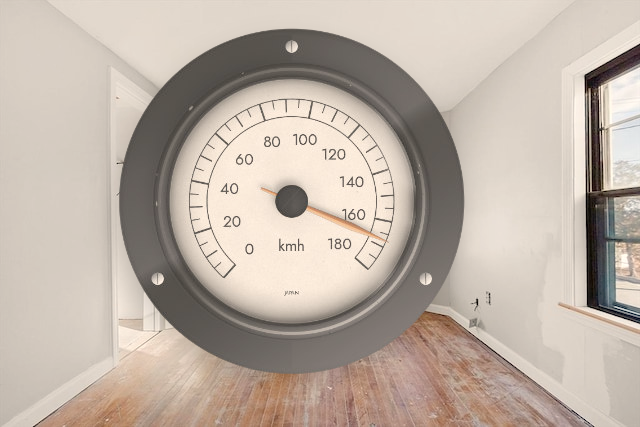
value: {"value": 167.5, "unit": "km/h"}
